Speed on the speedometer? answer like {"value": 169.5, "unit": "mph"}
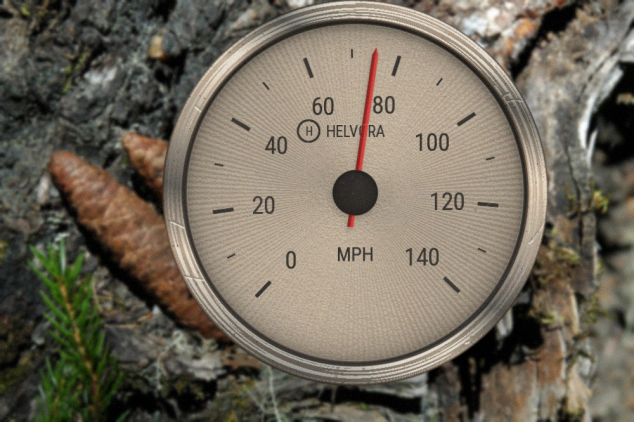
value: {"value": 75, "unit": "mph"}
